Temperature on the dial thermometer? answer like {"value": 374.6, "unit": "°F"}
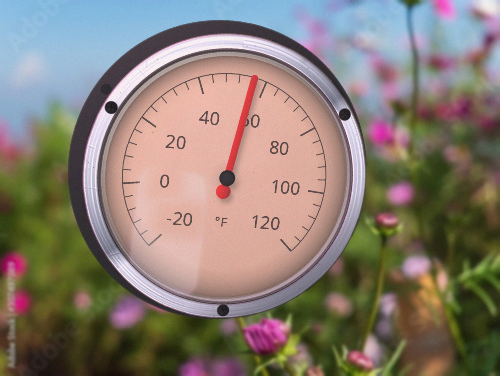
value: {"value": 56, "unit": "°F"}
